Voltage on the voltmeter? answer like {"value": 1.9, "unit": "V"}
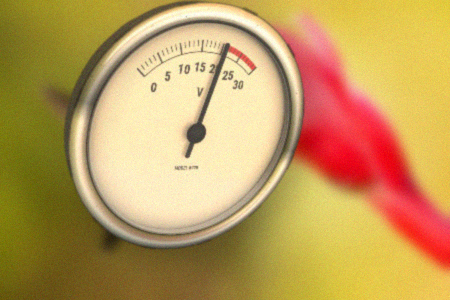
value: {"value": 20, "unit": "V"}
